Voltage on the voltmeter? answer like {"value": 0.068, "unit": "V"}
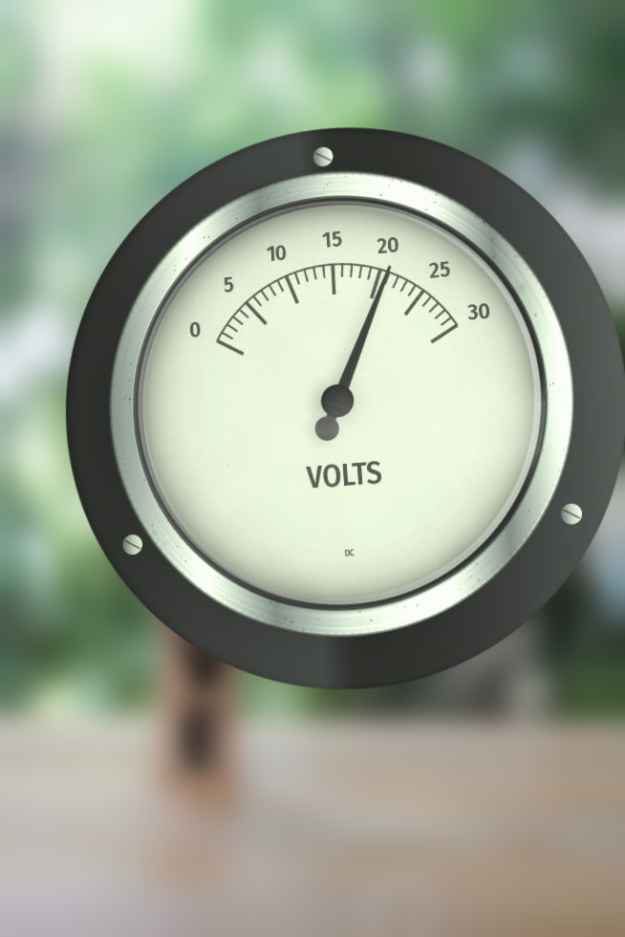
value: {"value": 21, "unit": "V"}
